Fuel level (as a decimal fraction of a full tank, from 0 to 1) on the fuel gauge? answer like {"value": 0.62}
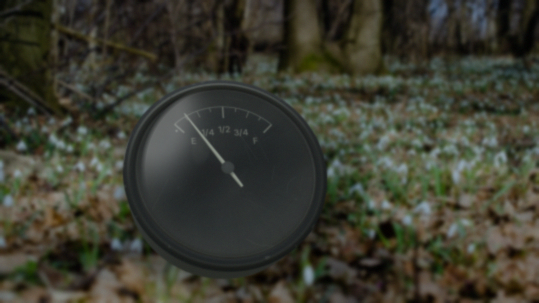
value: {"value": 0.125}
